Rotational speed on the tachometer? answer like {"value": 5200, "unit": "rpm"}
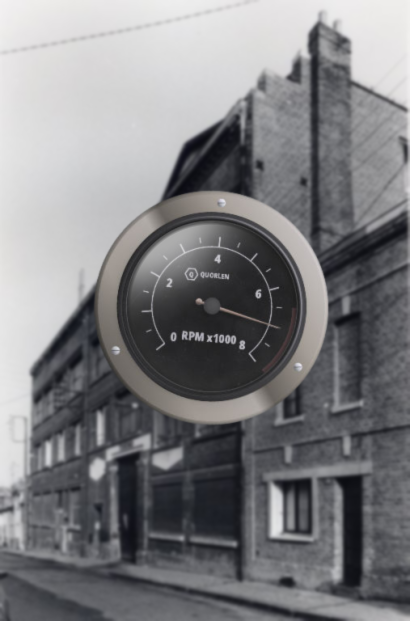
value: {"value": 7000, "unit": "rpm"}
